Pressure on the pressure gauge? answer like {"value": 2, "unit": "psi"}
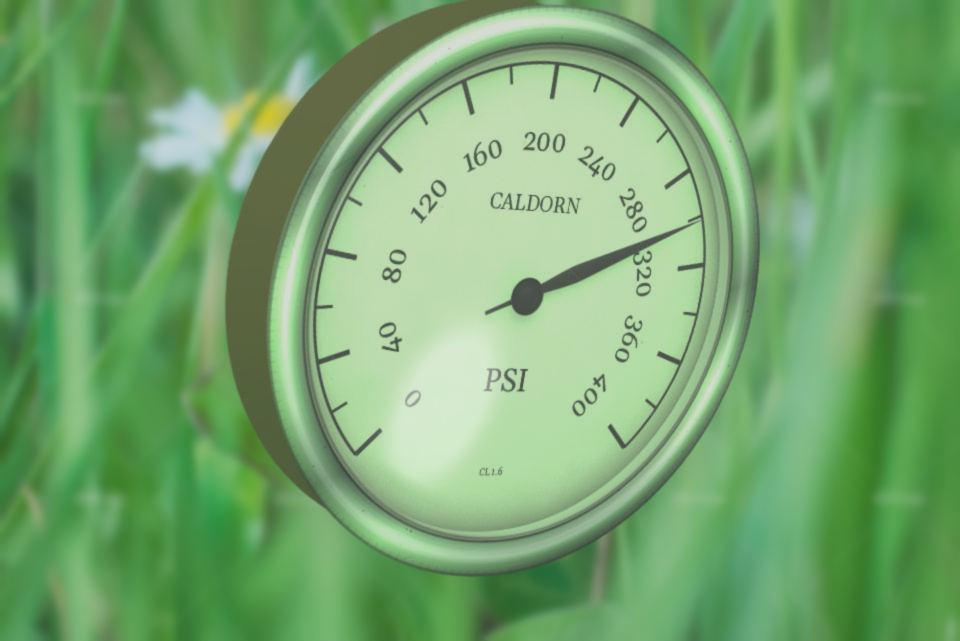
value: {"value": 300, "unit": "psi"}
